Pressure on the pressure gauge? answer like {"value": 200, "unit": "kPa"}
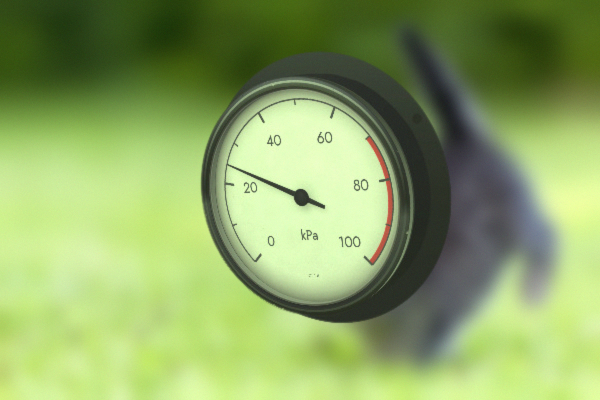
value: {"value": 25, "unit": "kPa"}
